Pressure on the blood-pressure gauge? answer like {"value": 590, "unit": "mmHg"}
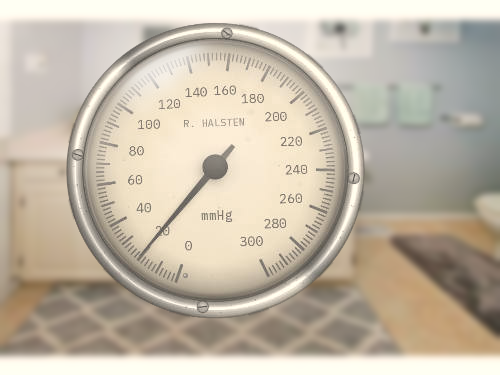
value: {"value": 20, "unit": "mmHg"}
